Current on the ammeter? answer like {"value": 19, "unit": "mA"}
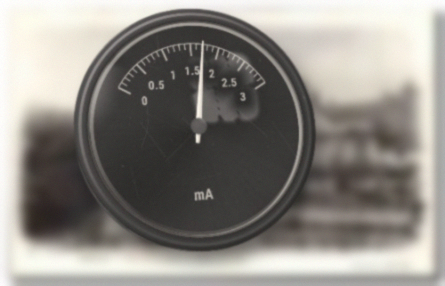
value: {"value": 1.7, "unit": "mA"}
